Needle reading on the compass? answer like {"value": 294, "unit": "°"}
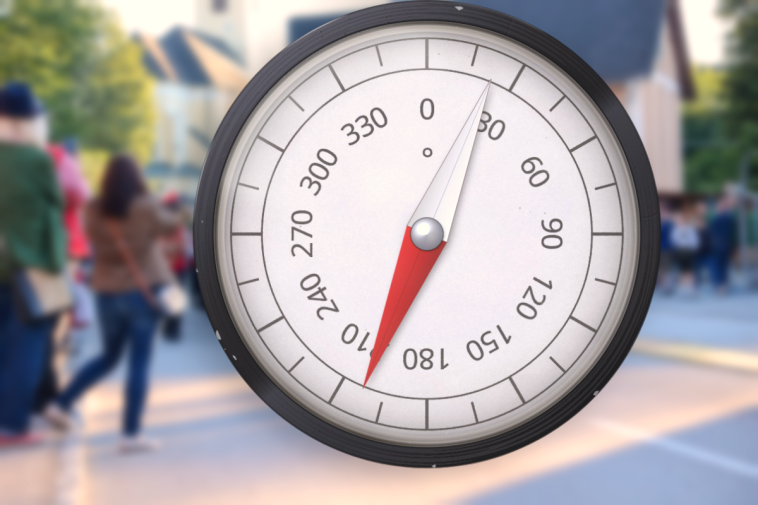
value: {"value": 202.5, "unit": "°"}
